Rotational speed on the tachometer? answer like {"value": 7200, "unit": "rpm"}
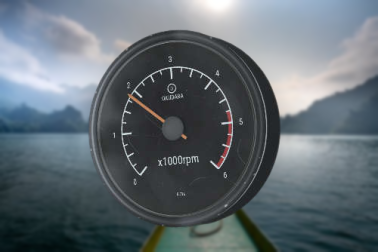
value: {"value": 1875, "unit": "rpm"}
